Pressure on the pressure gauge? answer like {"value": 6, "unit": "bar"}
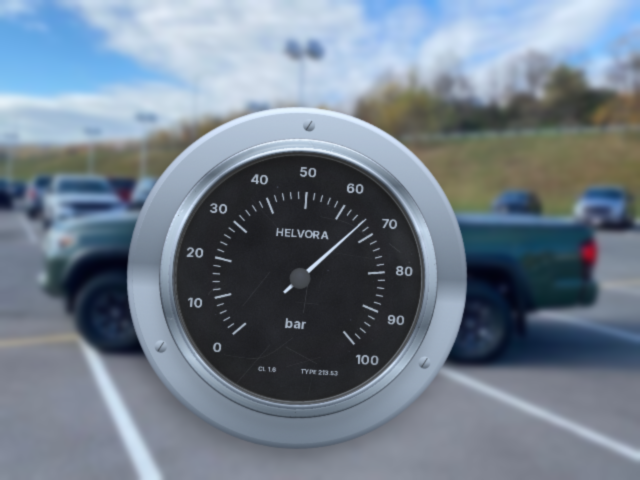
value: {"value": 66, "unit": "bar"}
